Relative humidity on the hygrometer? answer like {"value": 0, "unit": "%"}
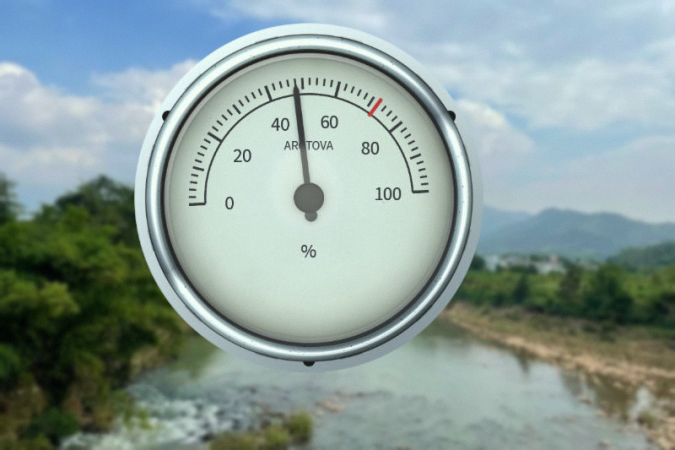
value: {"value": 48, "unit": "%"}
